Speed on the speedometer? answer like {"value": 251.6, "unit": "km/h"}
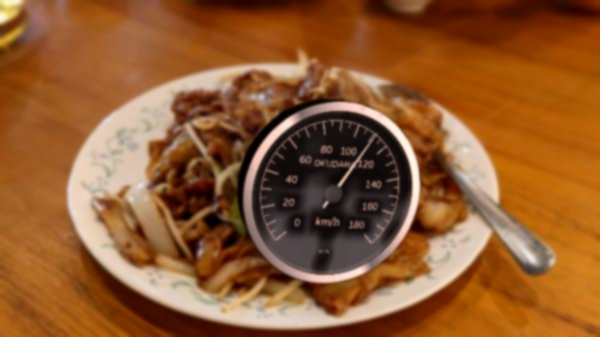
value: {"value": 110, "unit": "km/h"}
